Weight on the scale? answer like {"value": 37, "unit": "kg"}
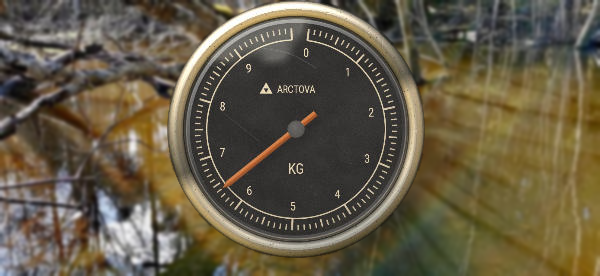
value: {"value": 6.4, "unit": "kg"}
